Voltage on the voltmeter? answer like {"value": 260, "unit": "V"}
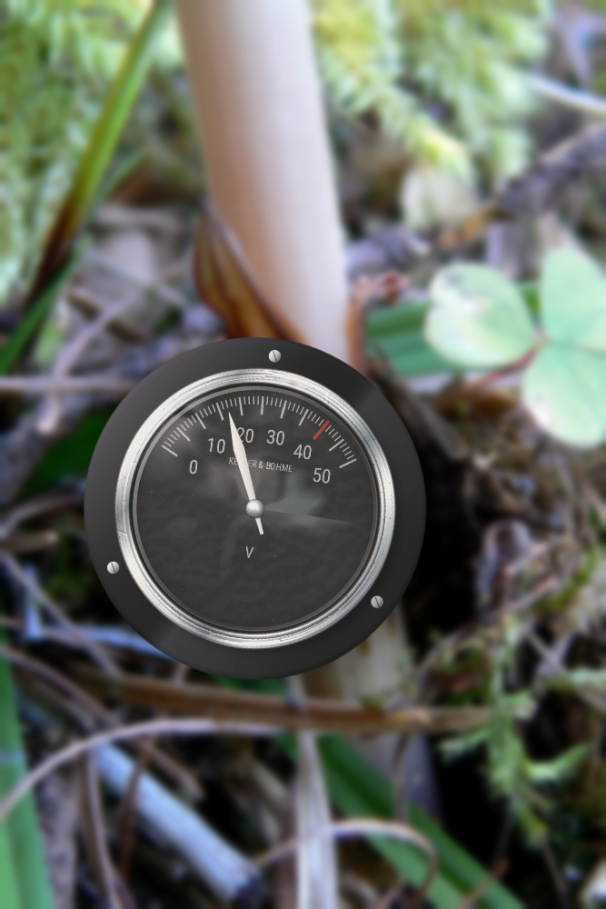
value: {"value": 17, "unit": "V"}
